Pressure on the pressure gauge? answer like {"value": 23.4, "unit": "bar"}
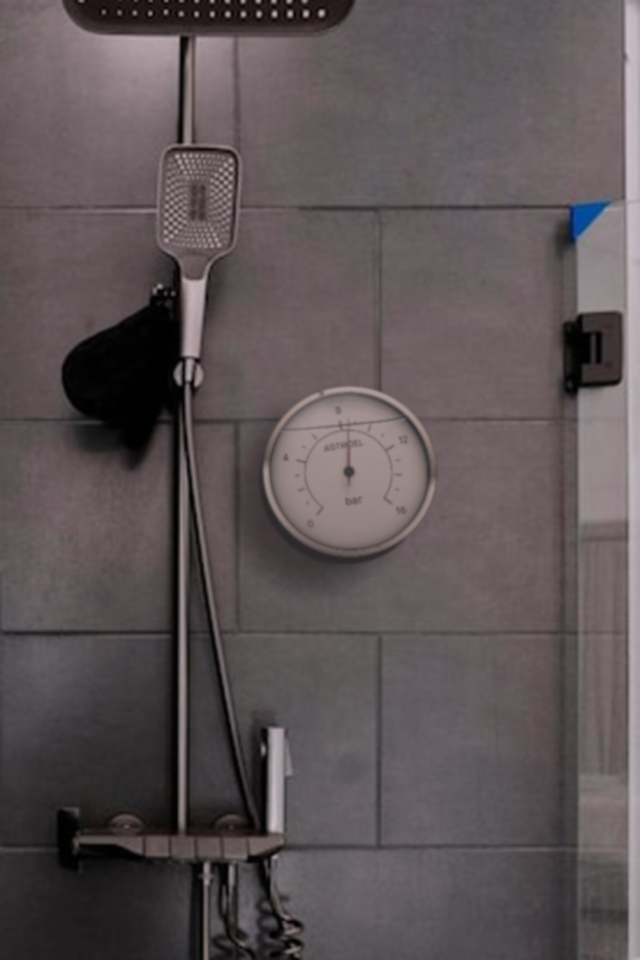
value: {"value": 8.5, "unit": "bar"}
